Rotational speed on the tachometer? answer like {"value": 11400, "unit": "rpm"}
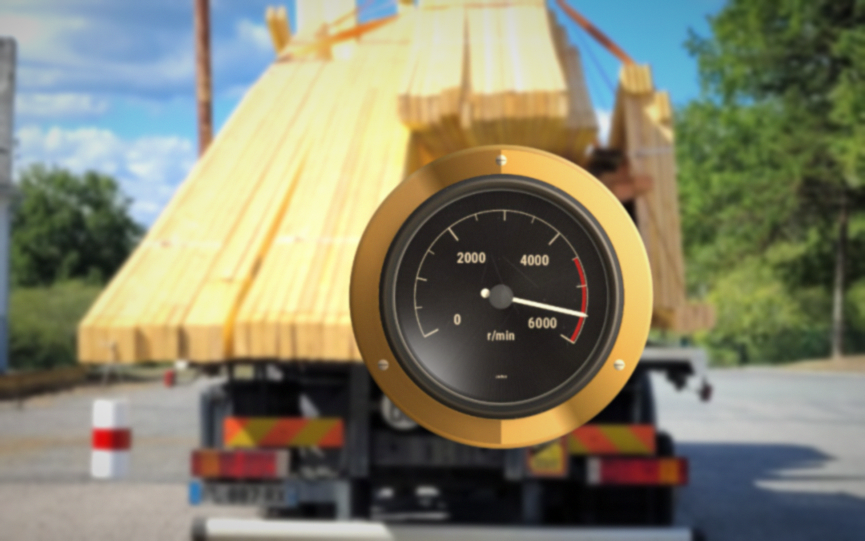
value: {"value": 5500, "unit": "rpm"}
